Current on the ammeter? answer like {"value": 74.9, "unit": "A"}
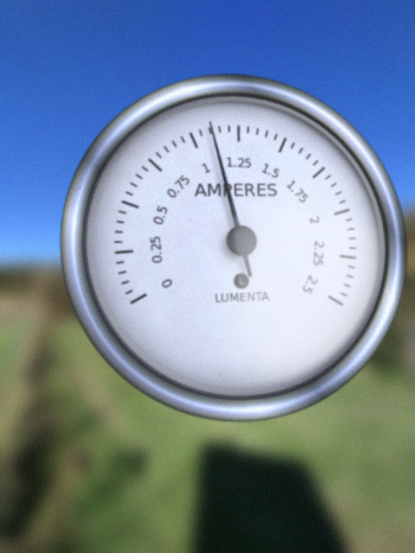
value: {"value": 1.1, "unit": "A"}
